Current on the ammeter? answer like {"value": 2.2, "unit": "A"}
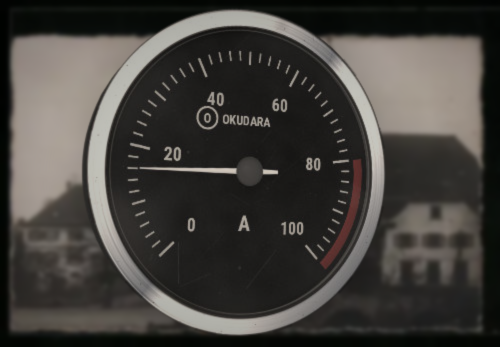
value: {"value": 16, "unit": "A"}
